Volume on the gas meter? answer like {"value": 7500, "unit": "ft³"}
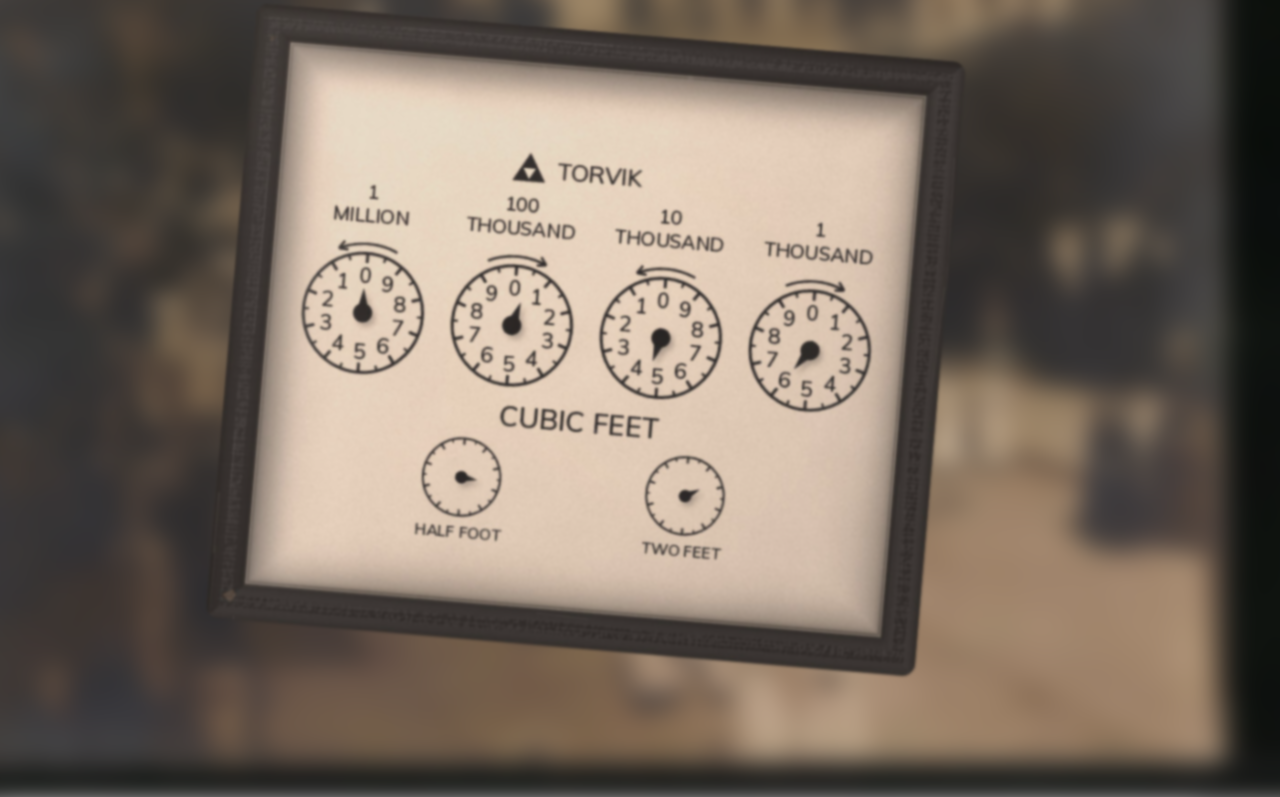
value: {"value": 4600, "unit": "ft³"}
